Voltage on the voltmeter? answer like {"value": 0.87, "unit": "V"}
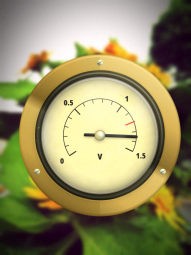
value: {"value": 1.35, "unit": "V"}
